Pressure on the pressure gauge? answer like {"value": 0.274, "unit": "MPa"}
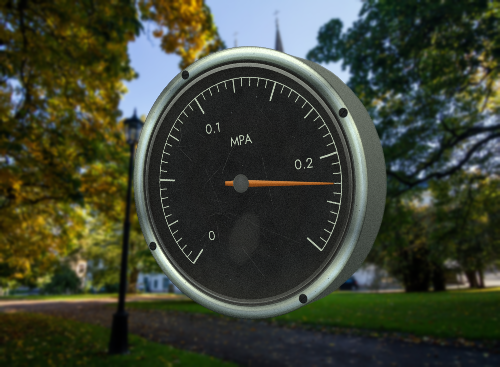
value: {"value": 0.215, "unit": "MPa"}
